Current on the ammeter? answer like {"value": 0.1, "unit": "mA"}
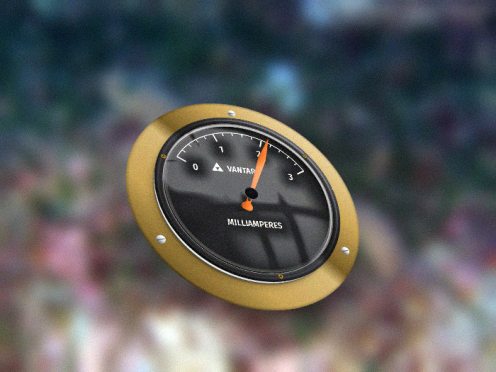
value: {"value": 2.1, "unit": "mA"}
